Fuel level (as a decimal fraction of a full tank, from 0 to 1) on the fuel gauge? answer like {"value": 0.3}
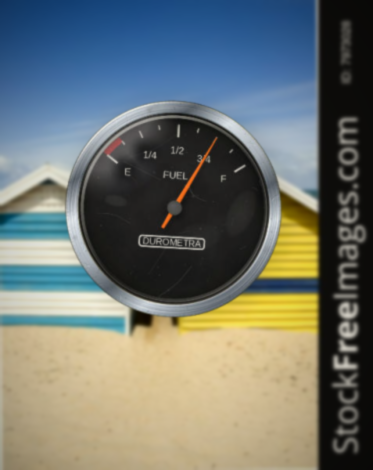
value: {"value": 0.75}
